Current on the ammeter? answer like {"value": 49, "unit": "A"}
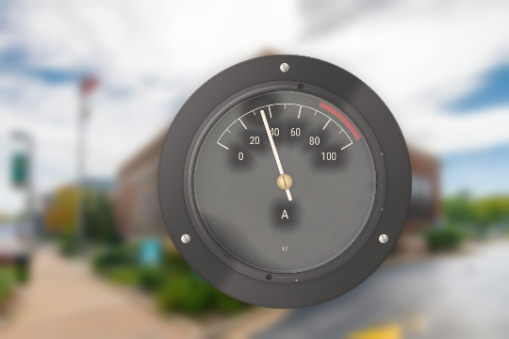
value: {"value": 35, "unit": "A"}
